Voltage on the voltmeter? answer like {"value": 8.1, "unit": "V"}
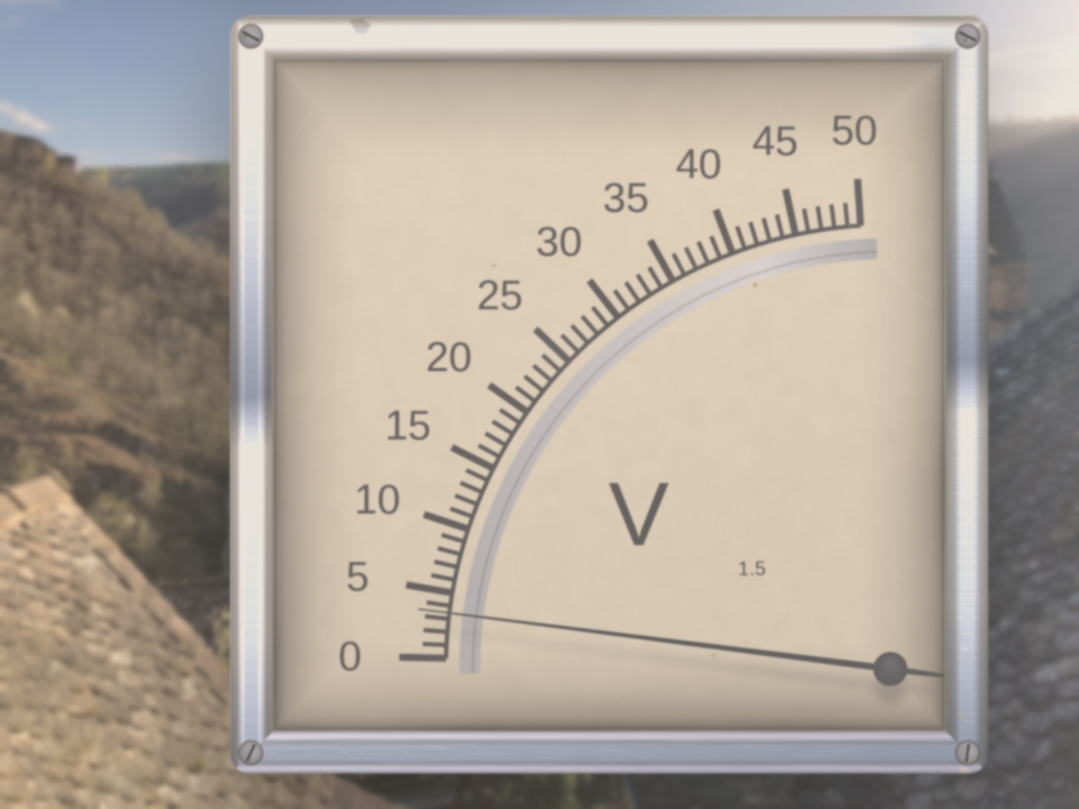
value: {"value": 3.5, "unit": "V"}
